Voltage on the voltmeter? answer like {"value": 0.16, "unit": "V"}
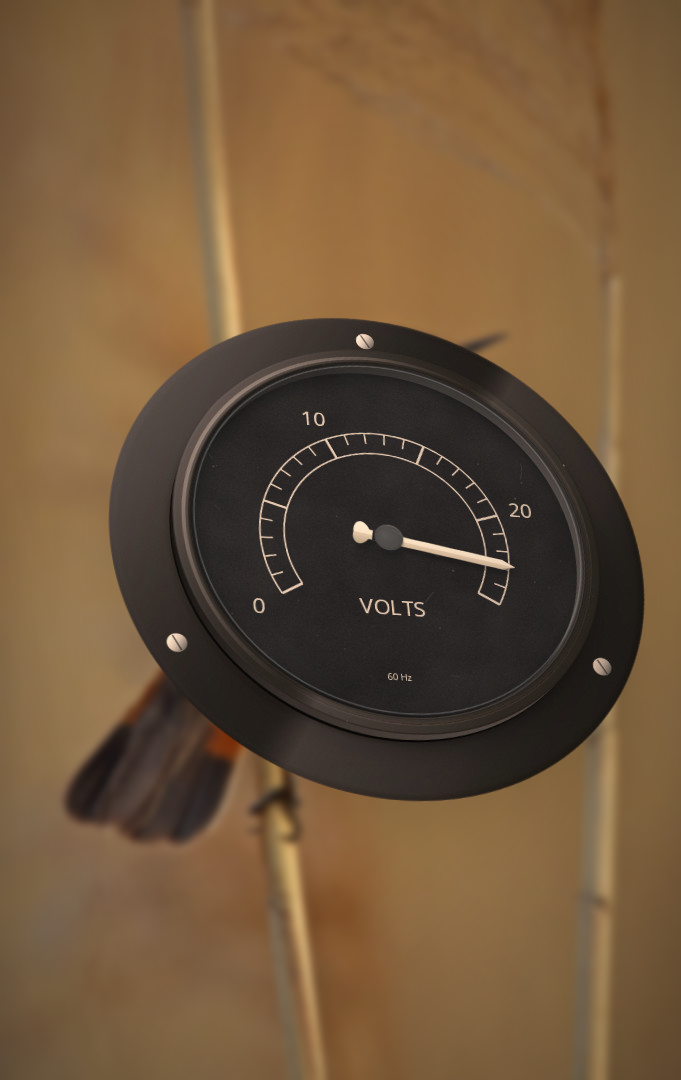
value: {"value": 23, "unit": "V"}
